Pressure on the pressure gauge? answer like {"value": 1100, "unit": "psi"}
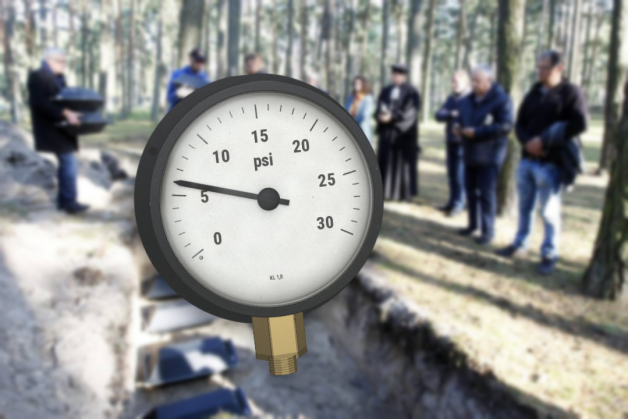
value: {"value": 6, "unit": "psi"}
